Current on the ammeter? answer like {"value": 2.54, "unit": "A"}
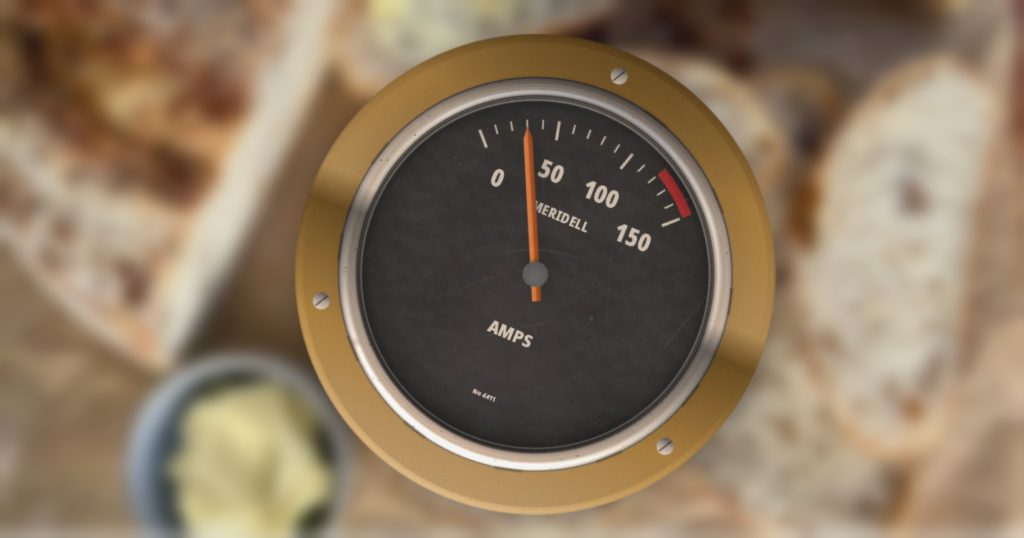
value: {"value": 30, "unit": "A"}
